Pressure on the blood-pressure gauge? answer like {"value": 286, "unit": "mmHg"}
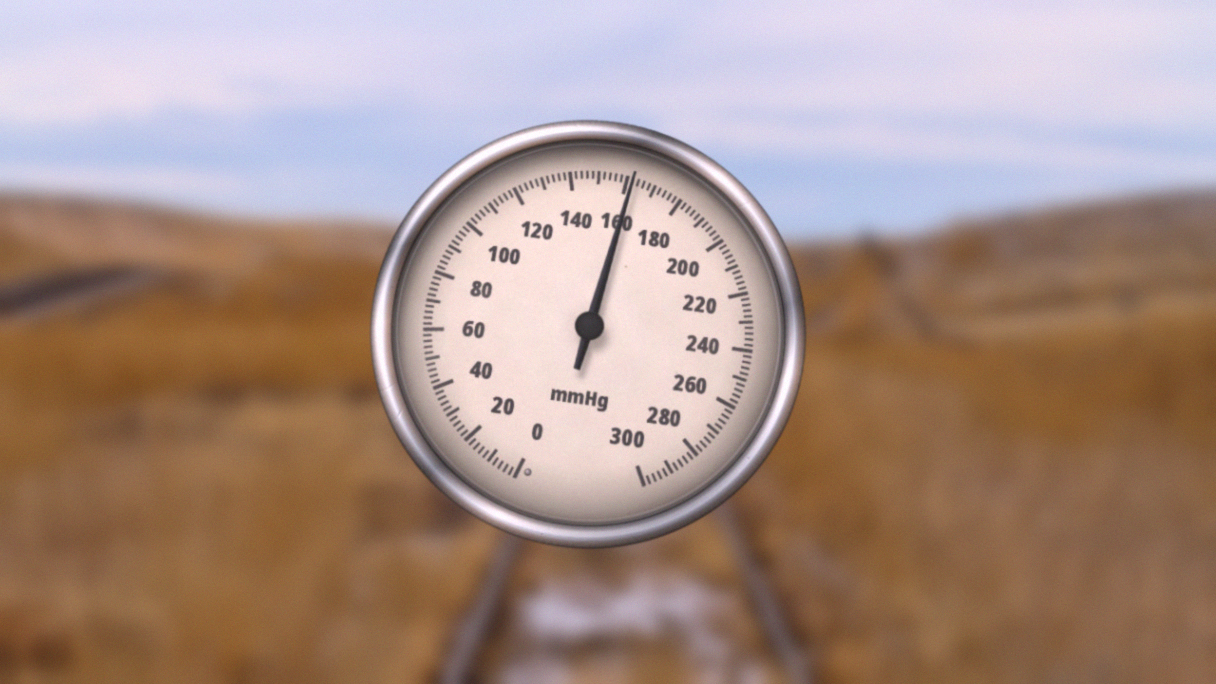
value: {"value": 162, "unit": "mmHg"}
